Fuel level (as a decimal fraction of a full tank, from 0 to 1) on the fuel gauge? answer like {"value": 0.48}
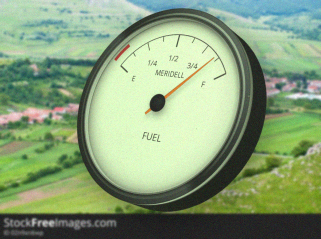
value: {"value": 0.875}
